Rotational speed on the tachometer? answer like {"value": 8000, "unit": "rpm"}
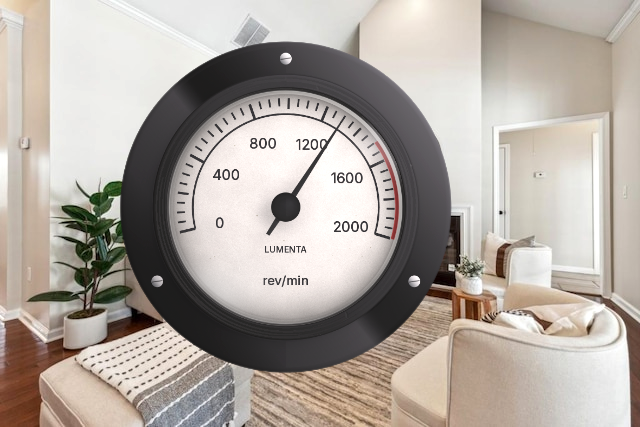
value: {"value": 1300, "unit": "rpm"}
